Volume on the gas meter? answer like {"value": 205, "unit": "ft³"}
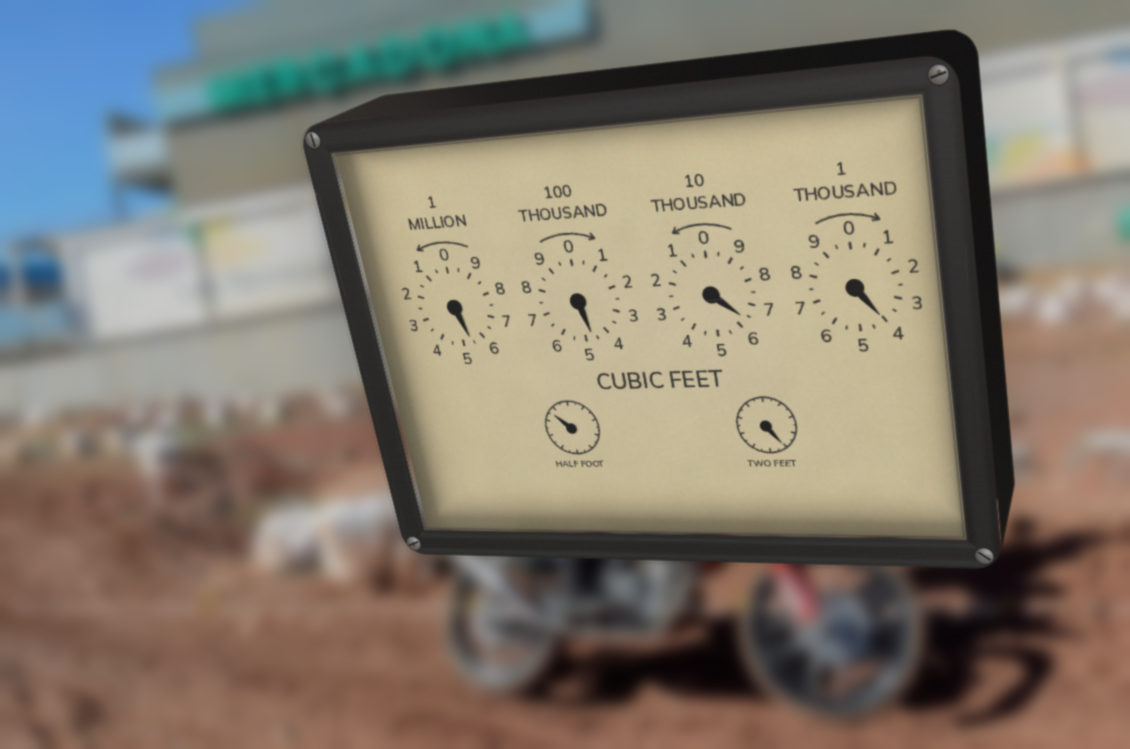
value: {"value": 546400, "unit": "ft³"}
